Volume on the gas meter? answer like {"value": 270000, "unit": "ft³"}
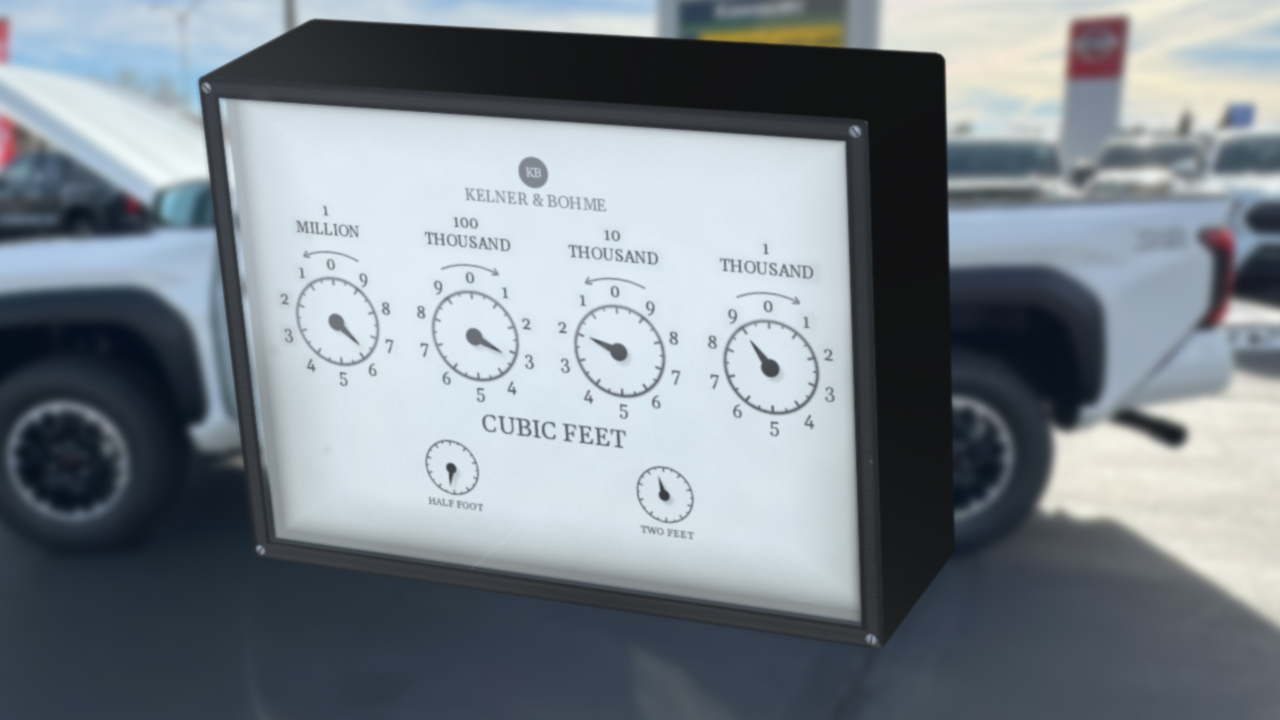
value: {"value": 631900, "unit": "ft³"}
